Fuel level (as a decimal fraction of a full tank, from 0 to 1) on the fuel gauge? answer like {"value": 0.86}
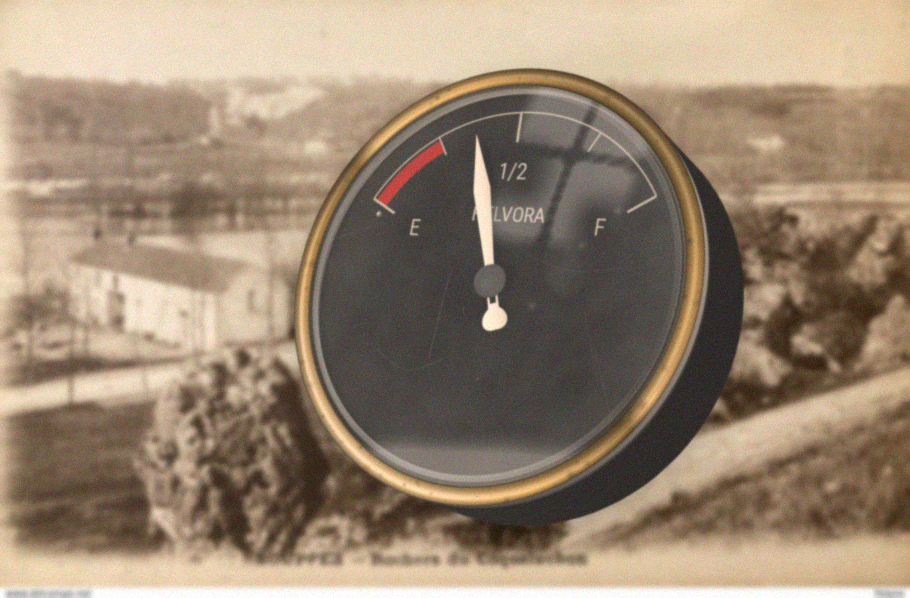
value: {"value": 0.375}
